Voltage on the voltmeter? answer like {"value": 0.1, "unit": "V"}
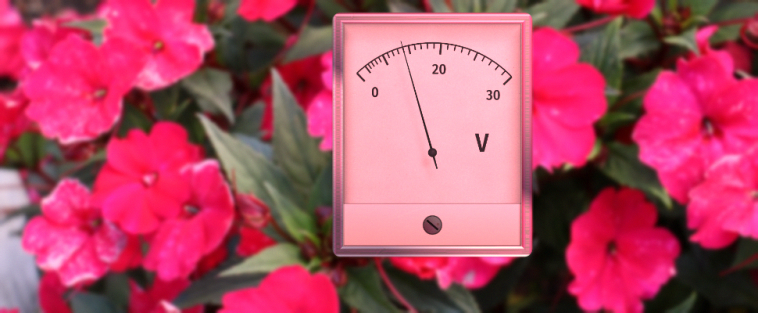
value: {"value": 14, "unit": "V"}
